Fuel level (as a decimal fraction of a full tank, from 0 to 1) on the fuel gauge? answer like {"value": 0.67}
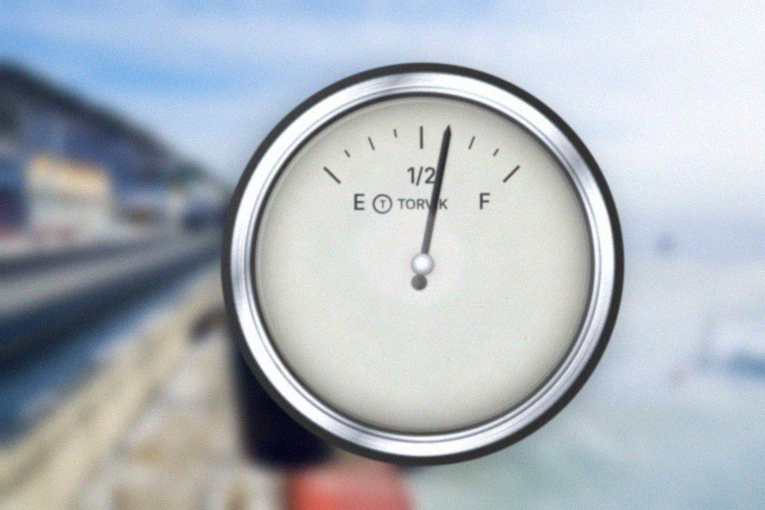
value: {"value": 0.625}
